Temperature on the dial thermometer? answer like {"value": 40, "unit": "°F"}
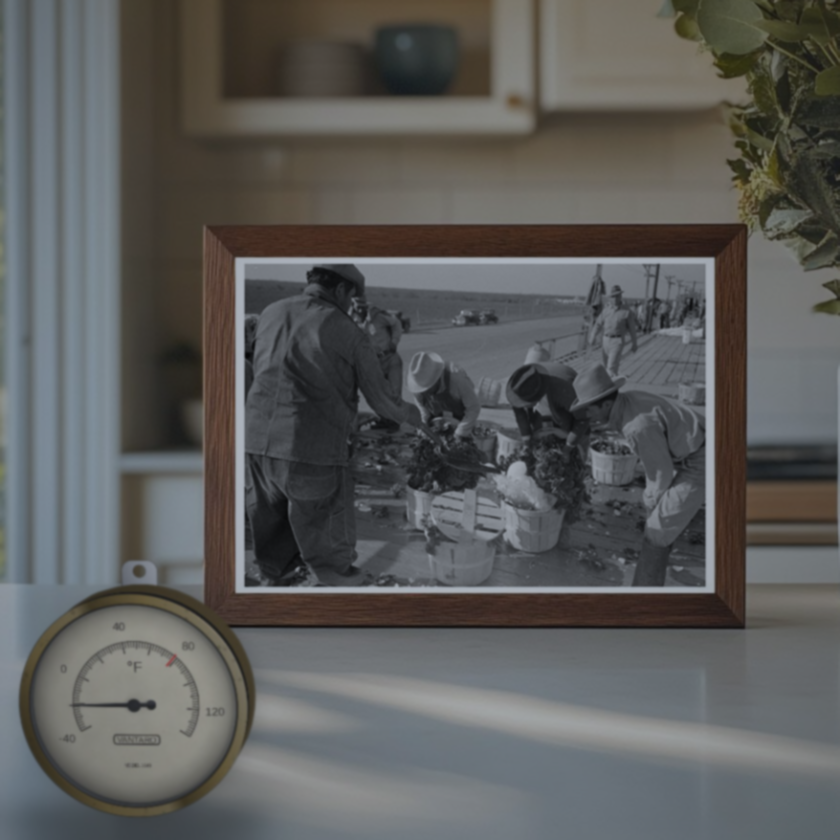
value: {"value": -20, "unit": "°F"}
